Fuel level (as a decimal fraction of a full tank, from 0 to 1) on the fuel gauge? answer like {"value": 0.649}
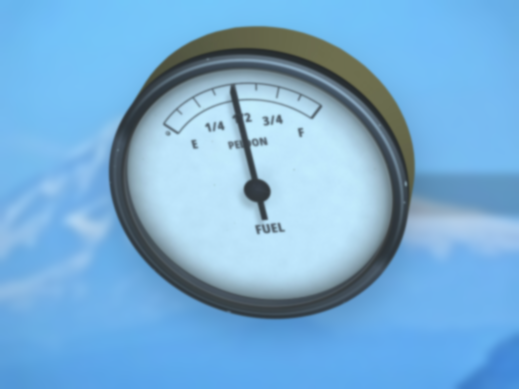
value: {"value": 0.5}
